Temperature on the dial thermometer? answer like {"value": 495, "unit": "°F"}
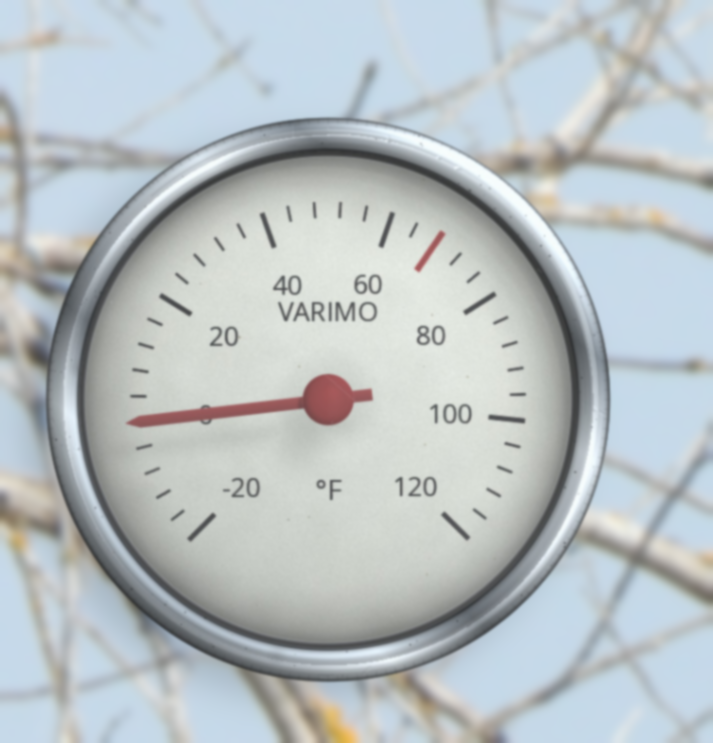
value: {"value": 0, "unit": "°F"}
